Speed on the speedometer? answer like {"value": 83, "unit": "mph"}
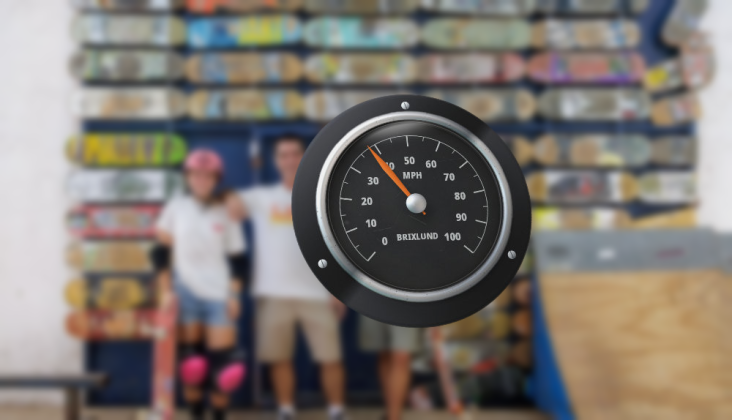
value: {"value": 37.5, "unit": "mph"}
